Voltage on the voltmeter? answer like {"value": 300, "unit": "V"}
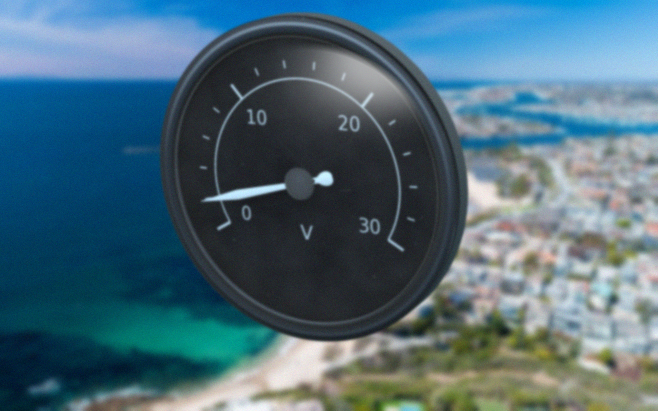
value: {"value": 2, "unit": "V"}
